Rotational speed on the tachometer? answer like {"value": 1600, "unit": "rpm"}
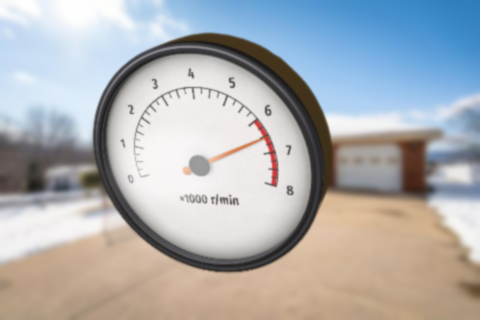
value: {"value": 6500, "unit": "rpm"}
